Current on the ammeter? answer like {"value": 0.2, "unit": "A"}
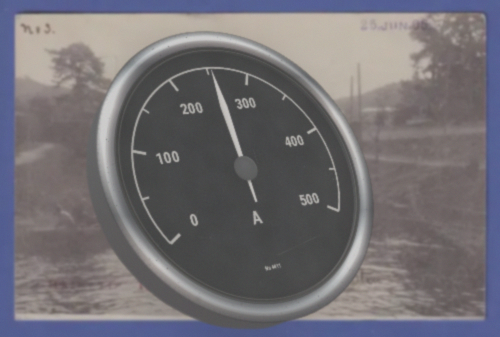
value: {"value": 250, "unit": "A"}
